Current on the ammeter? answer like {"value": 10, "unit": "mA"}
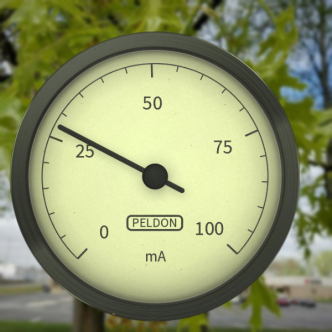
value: {"value": 27.5, "unit": "mA"}
